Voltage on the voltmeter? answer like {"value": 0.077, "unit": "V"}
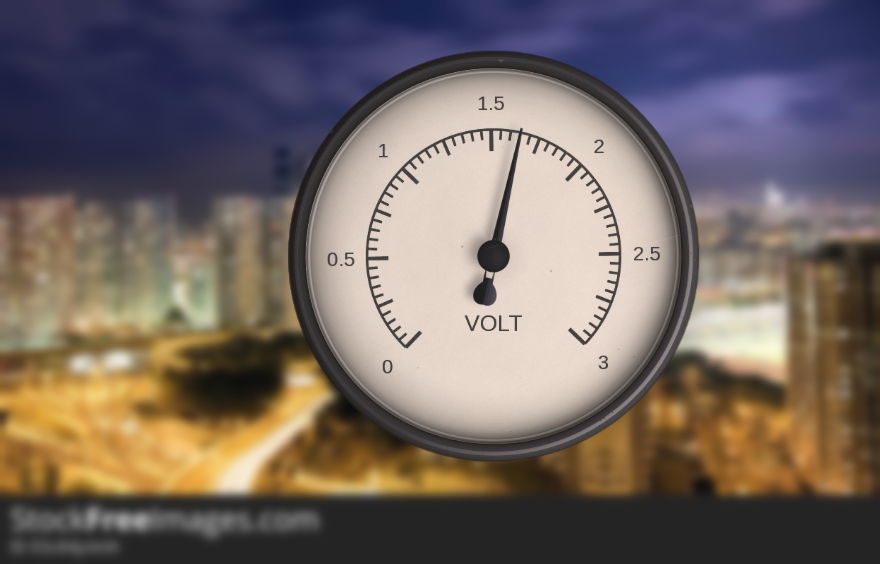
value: {"value": 1.65, "unit": "V"}
